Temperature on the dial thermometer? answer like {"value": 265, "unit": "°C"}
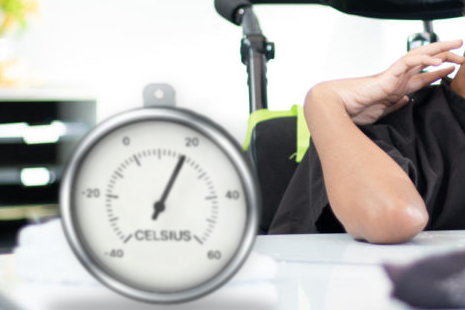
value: {"value": 20, "unit": "°C"}
